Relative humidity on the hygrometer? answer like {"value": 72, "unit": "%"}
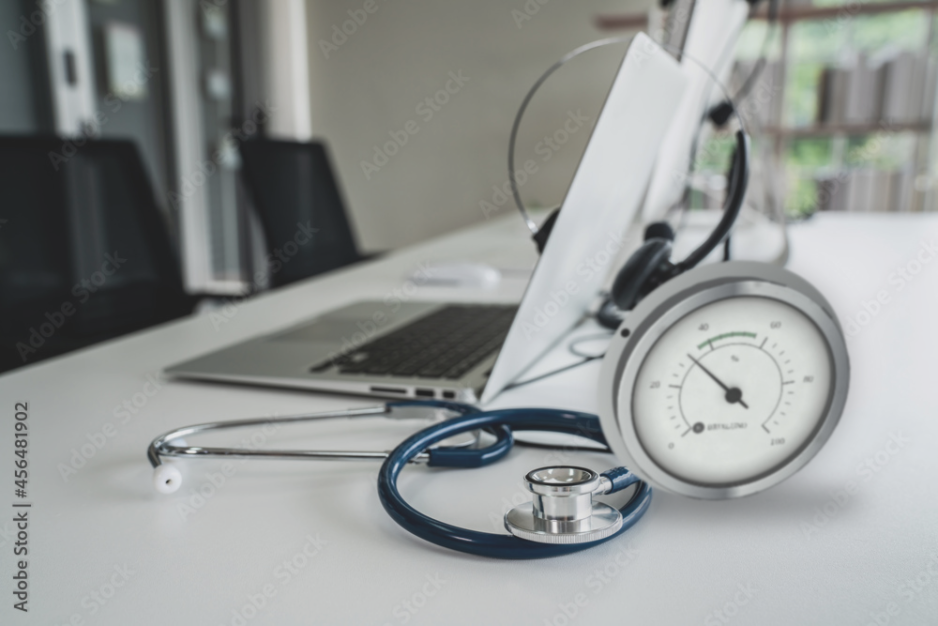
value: {"value": 32, "unit": "%"}
